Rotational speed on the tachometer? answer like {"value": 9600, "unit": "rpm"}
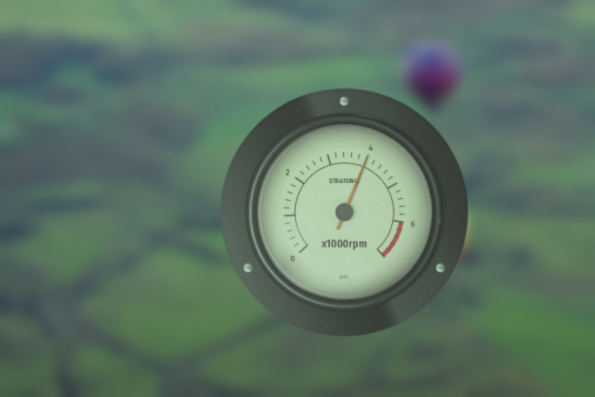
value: {"value": 4000, "unit": "rpm"}
